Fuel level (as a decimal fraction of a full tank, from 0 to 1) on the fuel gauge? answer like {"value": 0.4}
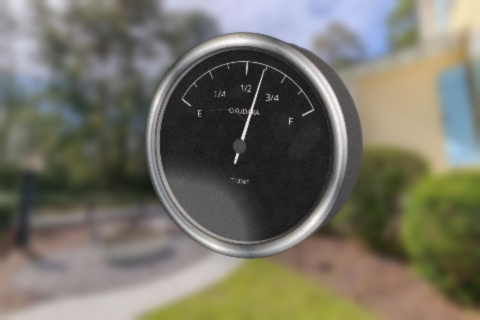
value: {"value": 0.625}
